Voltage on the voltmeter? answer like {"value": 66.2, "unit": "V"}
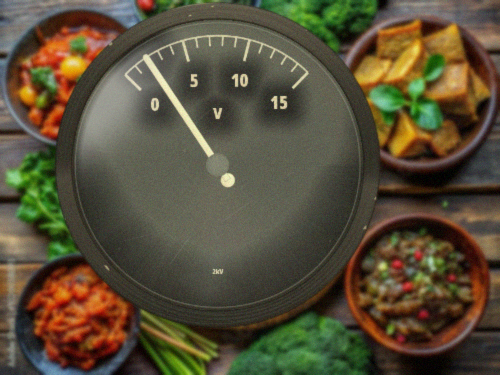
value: {"value": 2, "unit": "V"}
